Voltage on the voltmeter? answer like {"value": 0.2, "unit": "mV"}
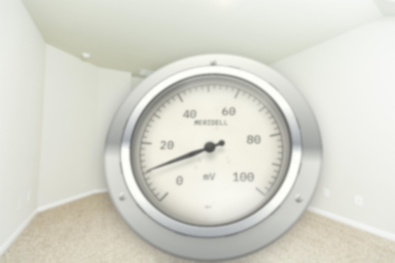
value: {"value": 10, "unit": "mV"}
